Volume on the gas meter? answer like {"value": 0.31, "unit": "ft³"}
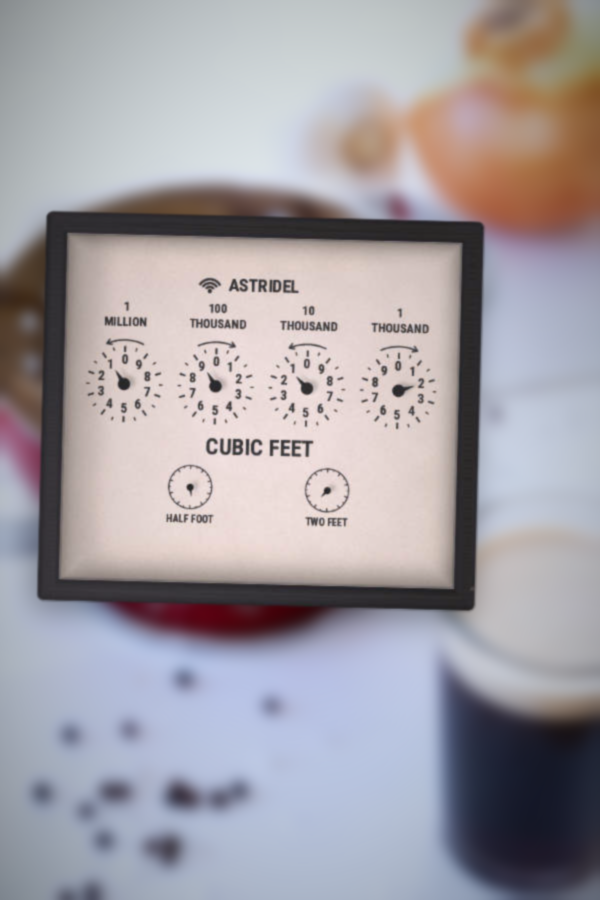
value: {"value": 91200, "unit": "ft³"}
